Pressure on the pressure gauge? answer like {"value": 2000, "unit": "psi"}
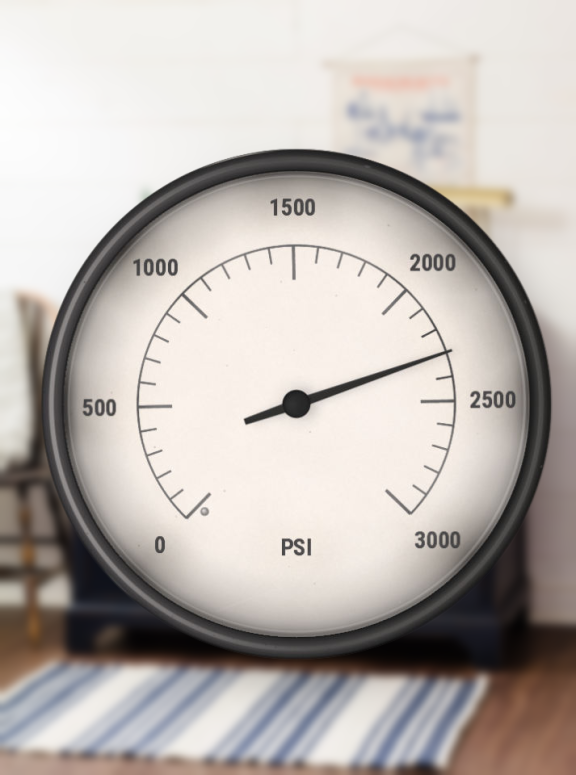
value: {"value": 2300, "unit": "psi"}
